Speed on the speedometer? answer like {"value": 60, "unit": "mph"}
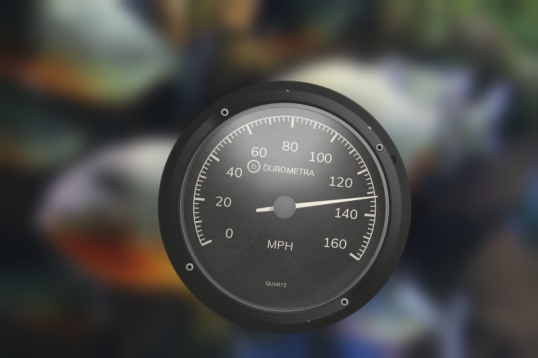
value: {"value": 132, "unit": "mph"}
